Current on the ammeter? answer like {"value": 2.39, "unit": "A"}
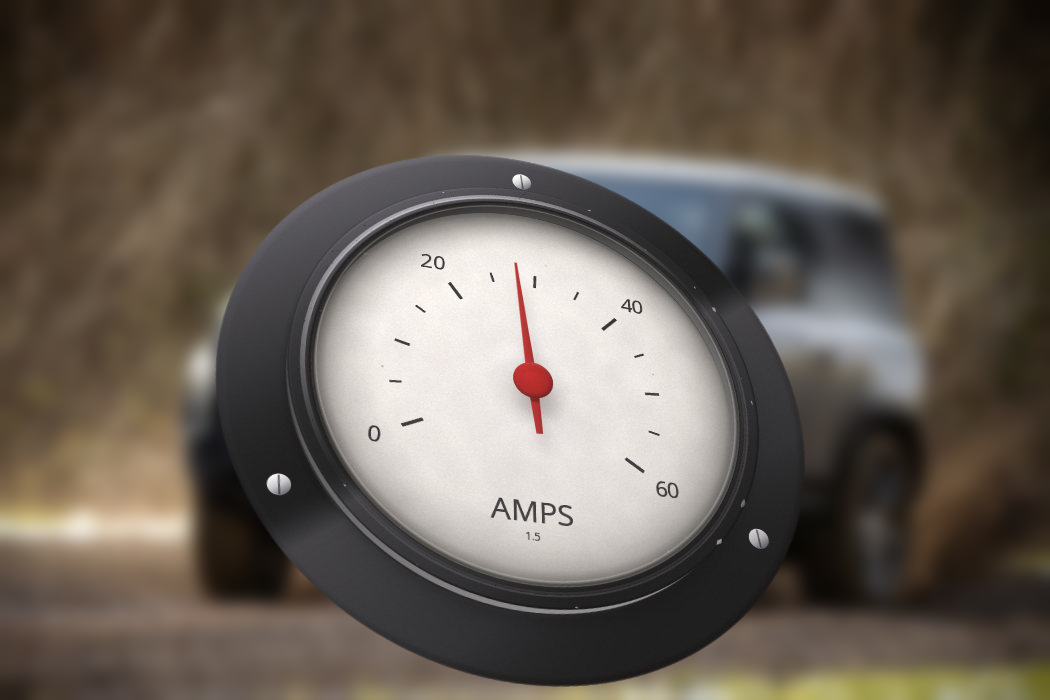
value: {"value": 27.5, "unit": "A"}
